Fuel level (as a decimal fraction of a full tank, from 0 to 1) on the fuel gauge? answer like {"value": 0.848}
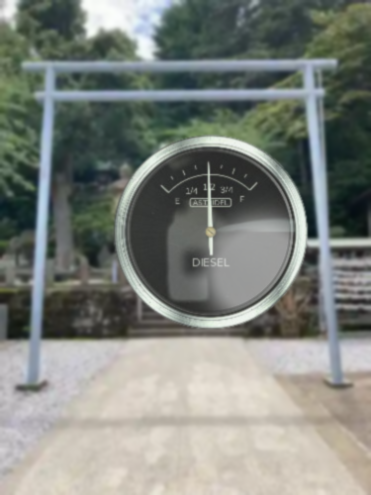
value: {"value": 0.5}
